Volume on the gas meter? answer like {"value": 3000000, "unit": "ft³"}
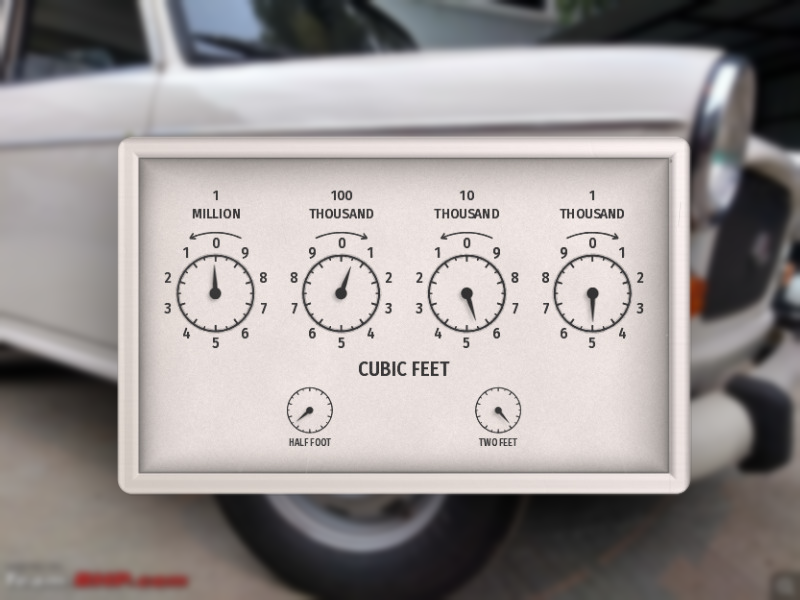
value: {"value": 5500, "unit": "ft³"}
